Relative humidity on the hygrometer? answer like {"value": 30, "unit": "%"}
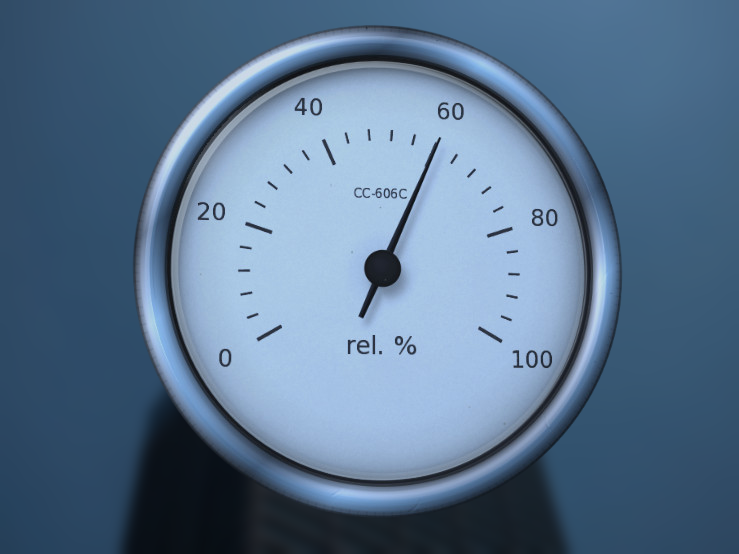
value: {"value": 60, "unit": "%"}
